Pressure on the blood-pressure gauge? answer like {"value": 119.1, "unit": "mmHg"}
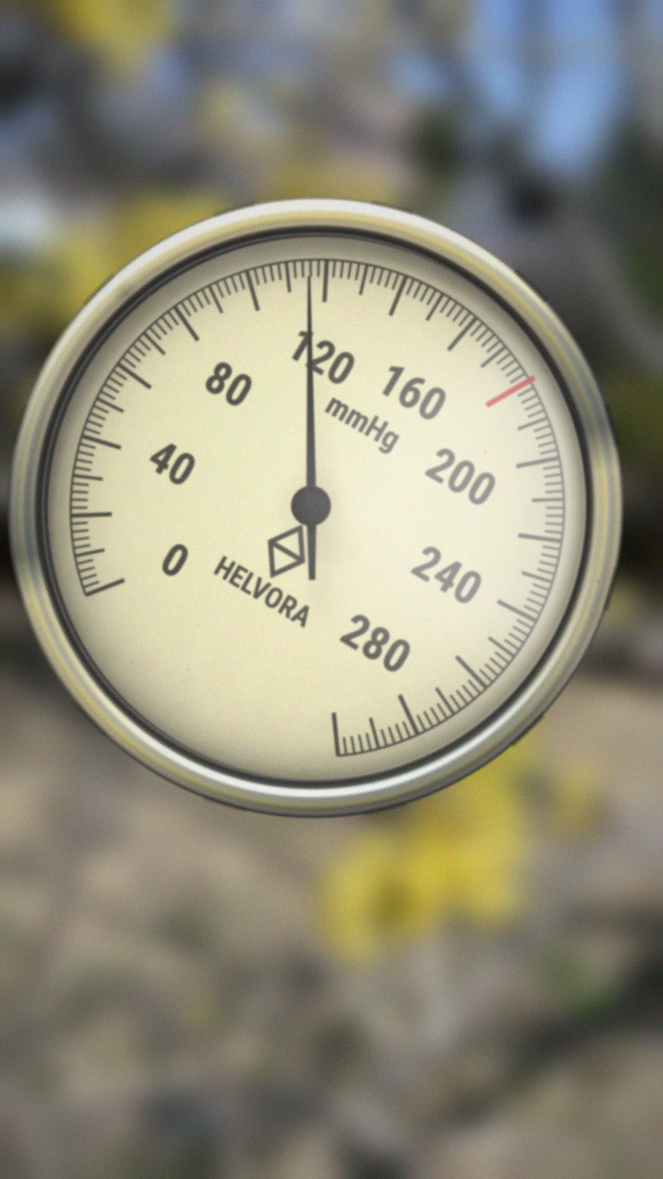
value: {"value": 116, "unit": "mmHg"}
